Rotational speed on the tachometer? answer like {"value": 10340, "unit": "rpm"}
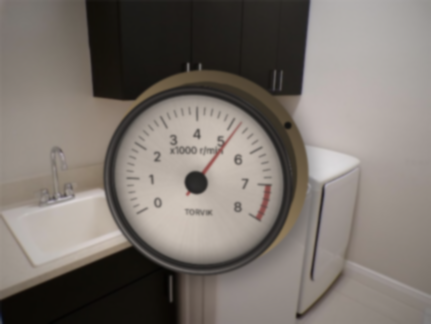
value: {"value": 5200, "unit": "rpm"}
